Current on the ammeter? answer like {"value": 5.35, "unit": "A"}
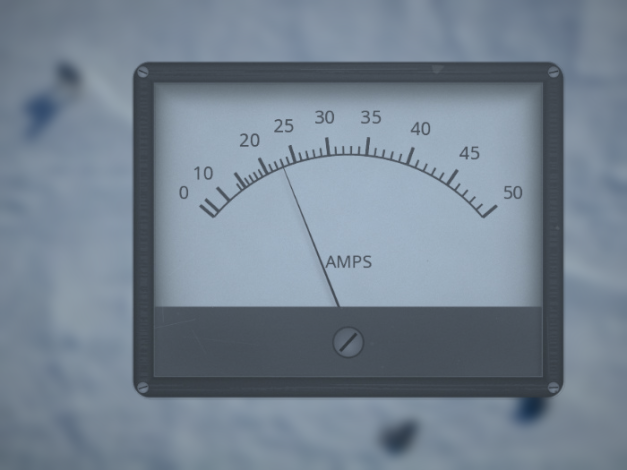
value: {"value": 23, "unit": "A"}
